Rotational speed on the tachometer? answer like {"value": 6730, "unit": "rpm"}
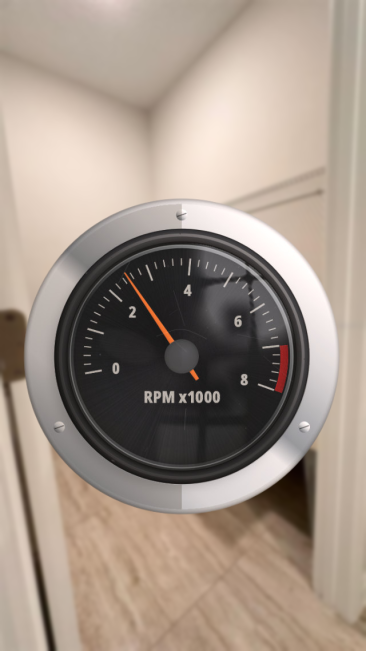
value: {"value": 2500, "unit": "rpm"}
